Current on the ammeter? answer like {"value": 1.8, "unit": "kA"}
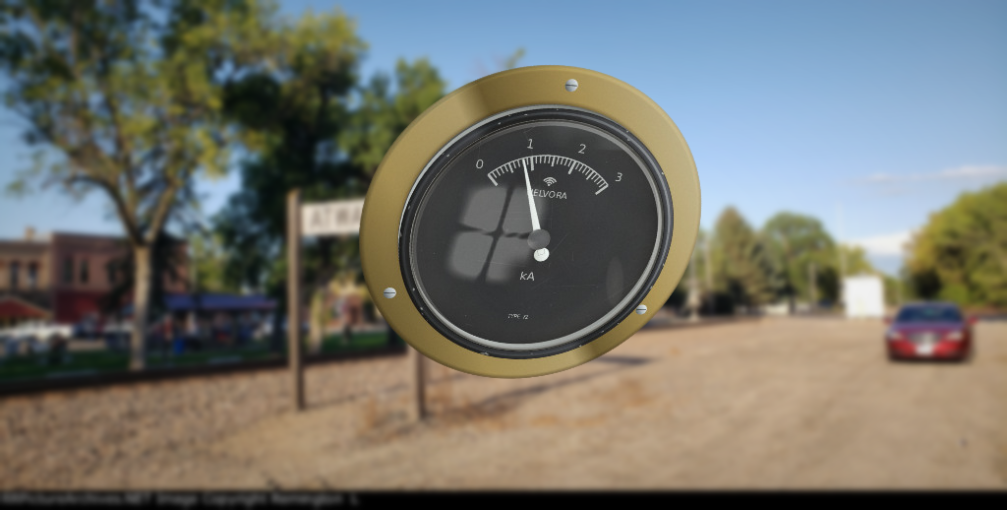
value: {"value": 0.8, "unit": "kA"}
